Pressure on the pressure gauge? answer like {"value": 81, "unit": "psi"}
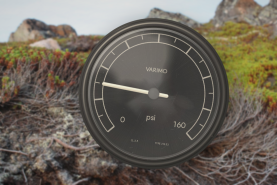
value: {"value": 30, "unit": "psi"}
